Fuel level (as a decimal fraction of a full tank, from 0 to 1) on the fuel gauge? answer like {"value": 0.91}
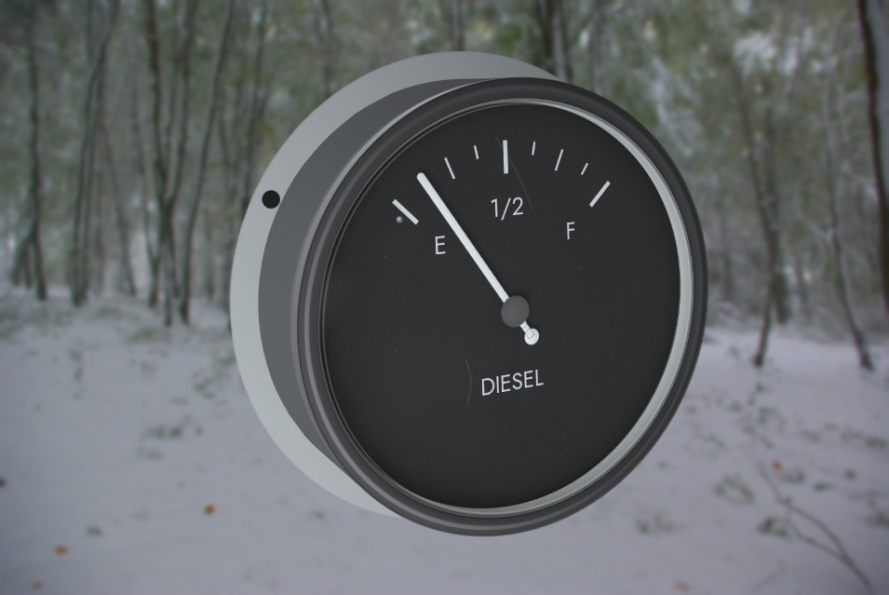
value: {"value": 0.125}
